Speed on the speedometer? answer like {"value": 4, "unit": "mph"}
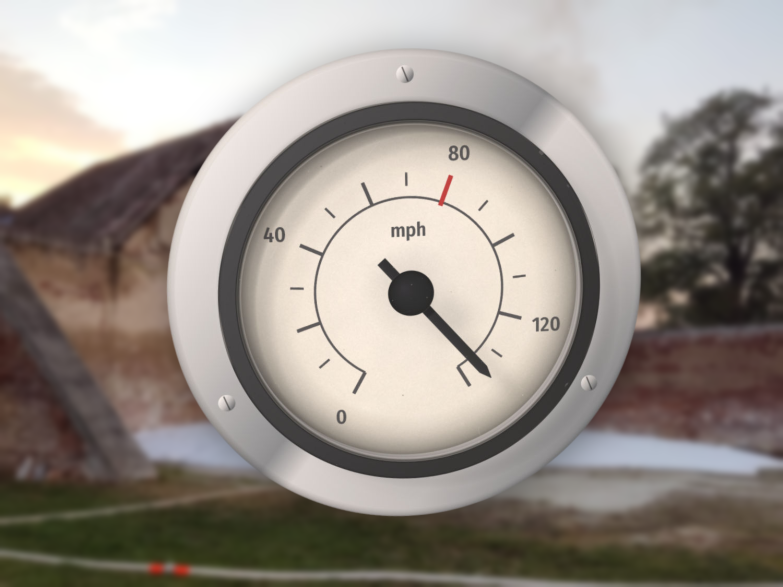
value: {"value": 135, "unit": "mph"}
